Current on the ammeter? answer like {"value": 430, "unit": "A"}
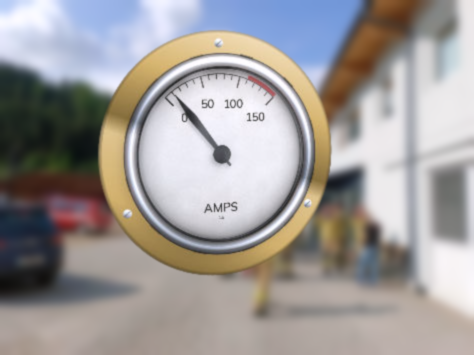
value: {"value": 10, "unit": "A"}
